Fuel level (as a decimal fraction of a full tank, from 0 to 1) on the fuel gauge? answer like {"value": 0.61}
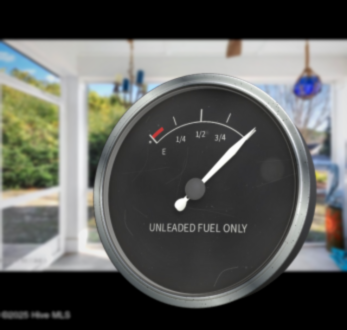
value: {"value": 1}
